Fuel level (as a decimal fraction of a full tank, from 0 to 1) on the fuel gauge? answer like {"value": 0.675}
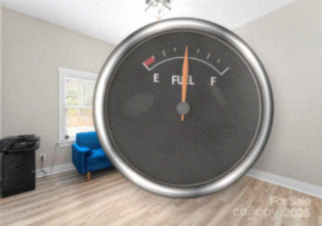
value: {"value": 0.5}
